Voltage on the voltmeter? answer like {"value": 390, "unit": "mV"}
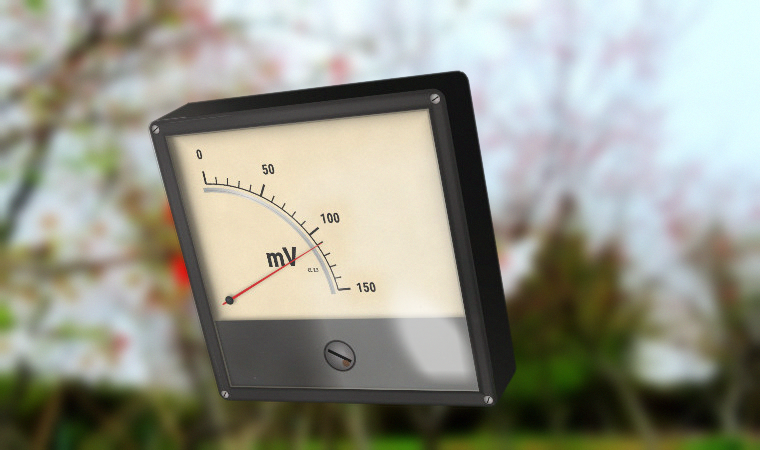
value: {"value": 110, "unit": "mV"}
